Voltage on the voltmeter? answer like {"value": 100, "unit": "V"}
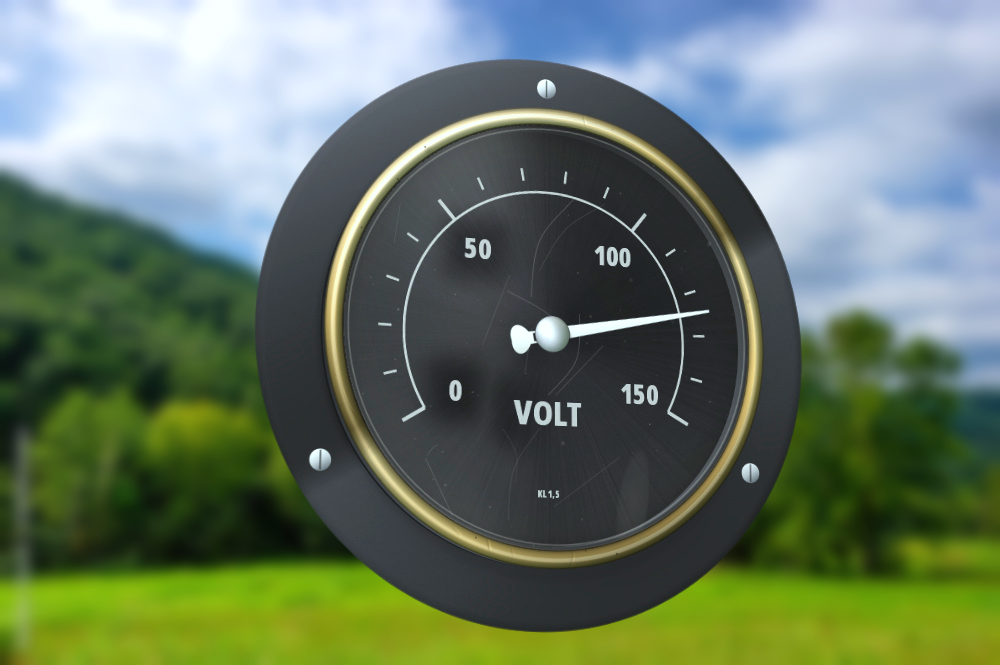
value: {"value": 125, "unit": "V"}
